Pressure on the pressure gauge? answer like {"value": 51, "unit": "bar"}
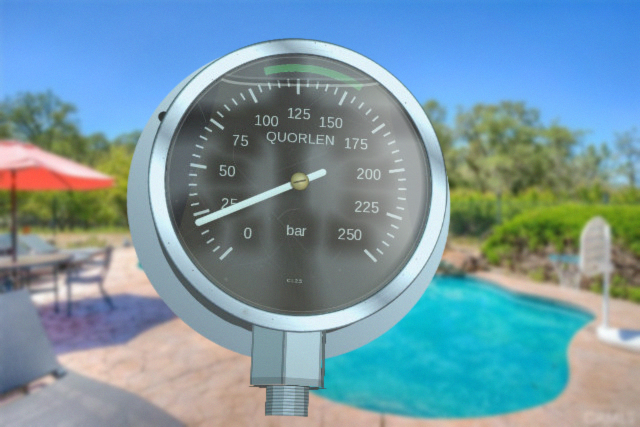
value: {"value": 20, "unit": "bar"}
